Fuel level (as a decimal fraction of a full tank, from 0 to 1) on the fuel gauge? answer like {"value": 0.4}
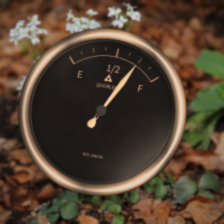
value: {"value": 0.75}
